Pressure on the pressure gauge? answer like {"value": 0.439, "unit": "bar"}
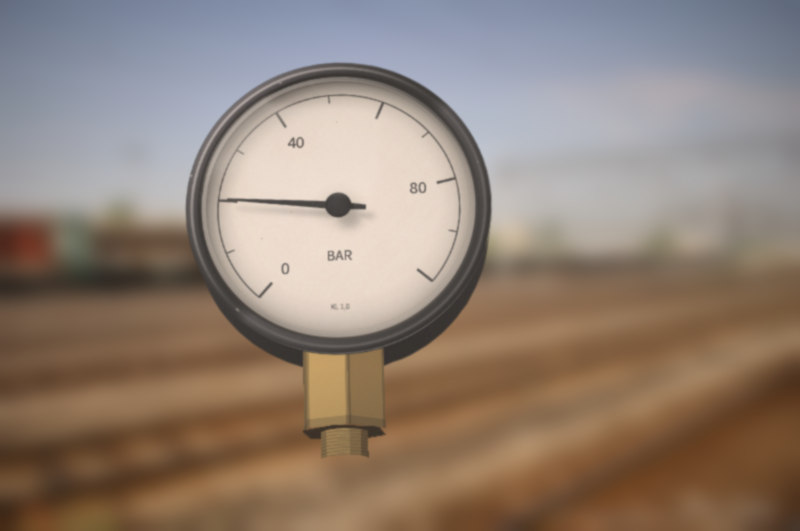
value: {"value": 20, "unit": "bar"}
